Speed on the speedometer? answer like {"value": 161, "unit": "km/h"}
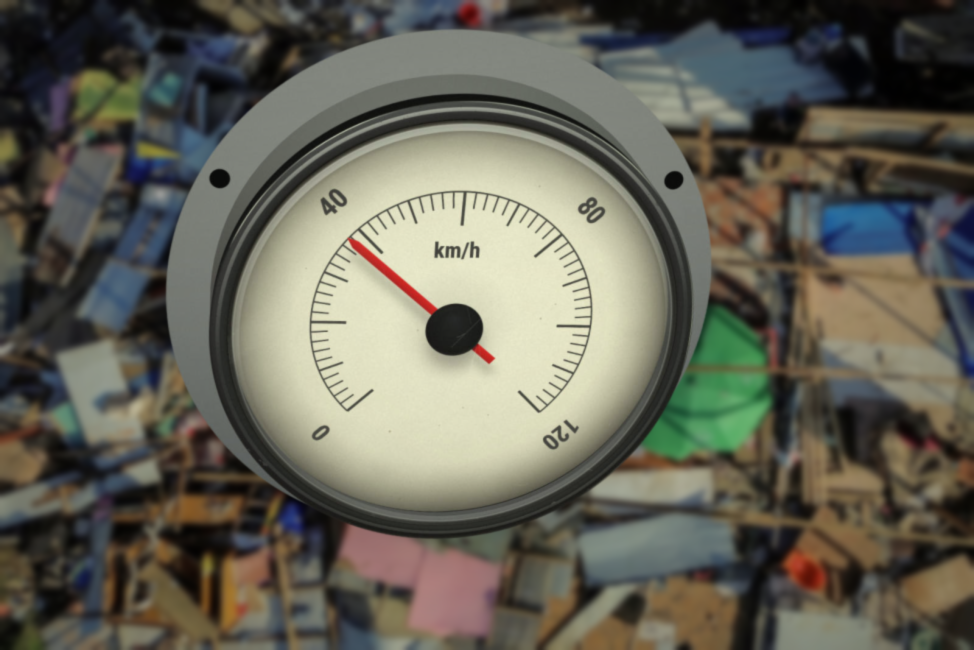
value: {"value": 38, "unit": "km/h"}
